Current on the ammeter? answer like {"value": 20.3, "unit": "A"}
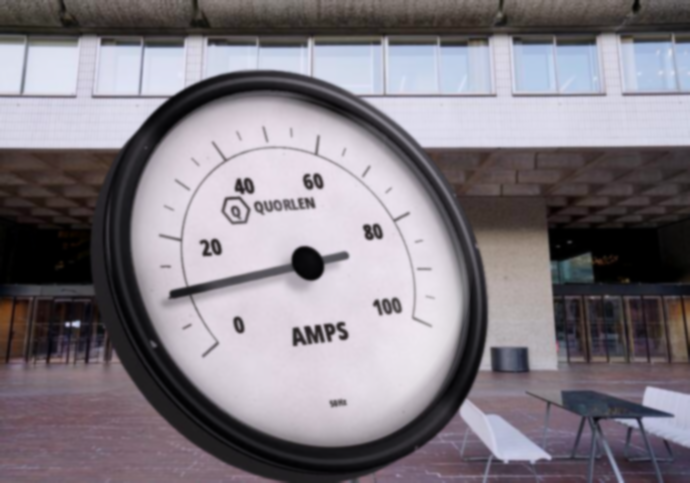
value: {"value": 10, "unit": "A"}
